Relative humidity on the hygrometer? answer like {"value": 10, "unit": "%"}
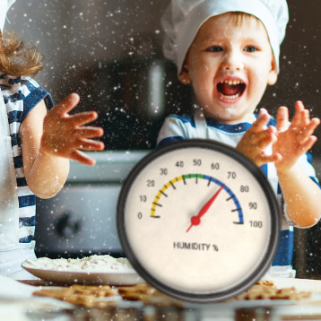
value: {"value": 70, "unit": "%"}
